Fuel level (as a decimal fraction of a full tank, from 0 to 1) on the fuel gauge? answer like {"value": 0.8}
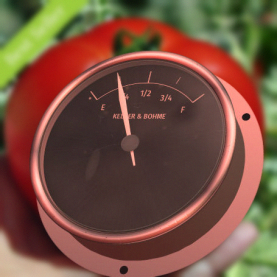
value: {"value": 0.25}
